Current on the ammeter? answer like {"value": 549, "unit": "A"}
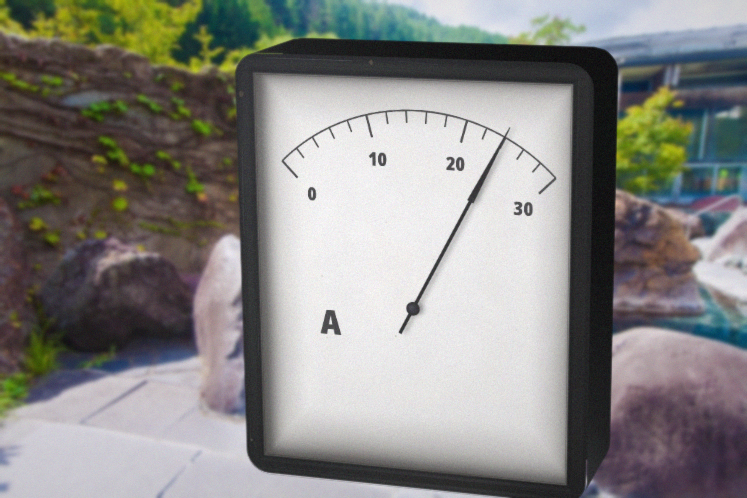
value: {"value": 24, "unit": "A"}
